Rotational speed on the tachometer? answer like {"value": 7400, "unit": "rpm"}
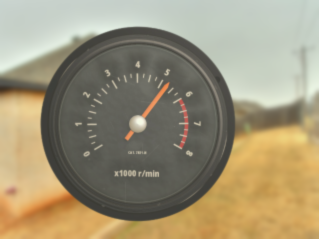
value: {"value": 5250, "unit": "rpm"}
